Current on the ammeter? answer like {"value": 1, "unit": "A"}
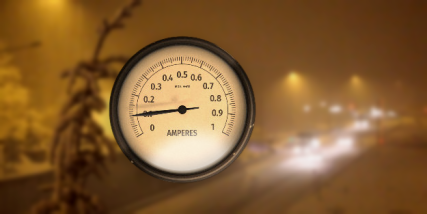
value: {"value": 0.1, "unit": "A"}
